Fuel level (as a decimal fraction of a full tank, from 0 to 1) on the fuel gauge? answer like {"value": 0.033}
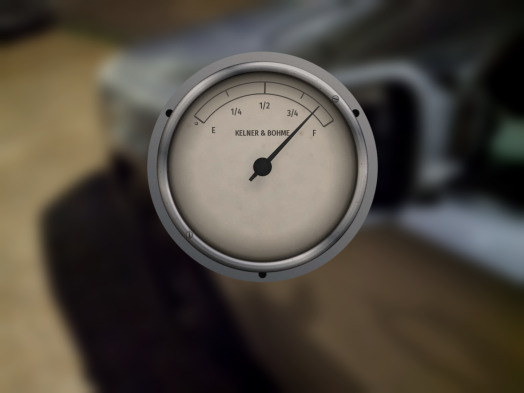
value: {"value": 0.875}
